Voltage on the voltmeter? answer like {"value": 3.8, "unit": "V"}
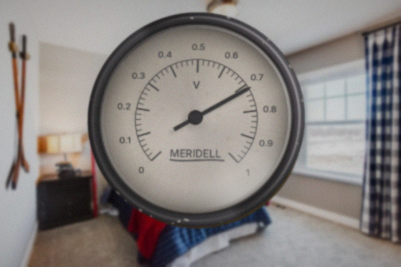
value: {"value": 0.72, "unit": "V"}
